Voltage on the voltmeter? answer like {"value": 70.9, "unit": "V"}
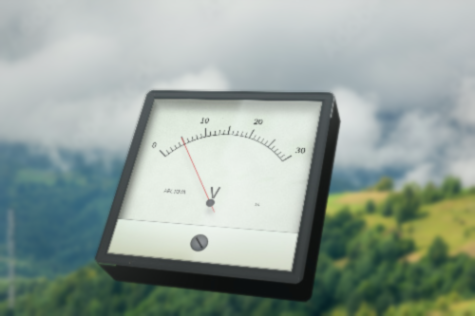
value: {"value": 5, "unit": "V"}
